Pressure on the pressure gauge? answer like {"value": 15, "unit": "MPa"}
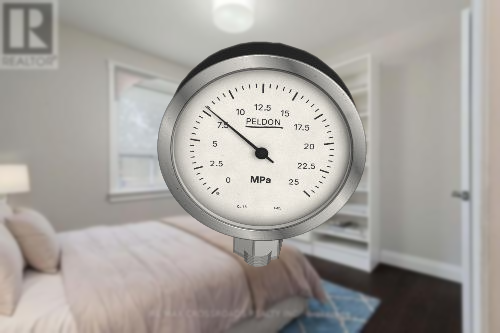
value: {"value": 8, "unit": "MPa"}
